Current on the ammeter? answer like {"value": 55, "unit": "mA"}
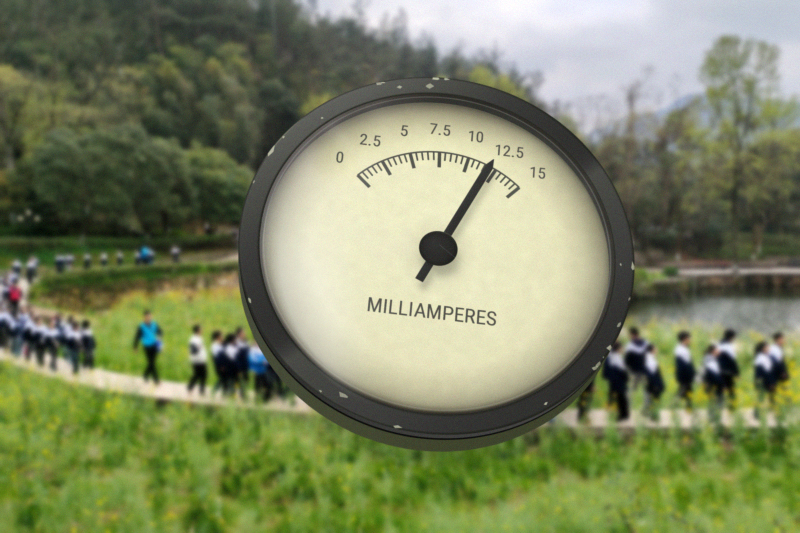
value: {"value": 12, "unit": "mA"}
